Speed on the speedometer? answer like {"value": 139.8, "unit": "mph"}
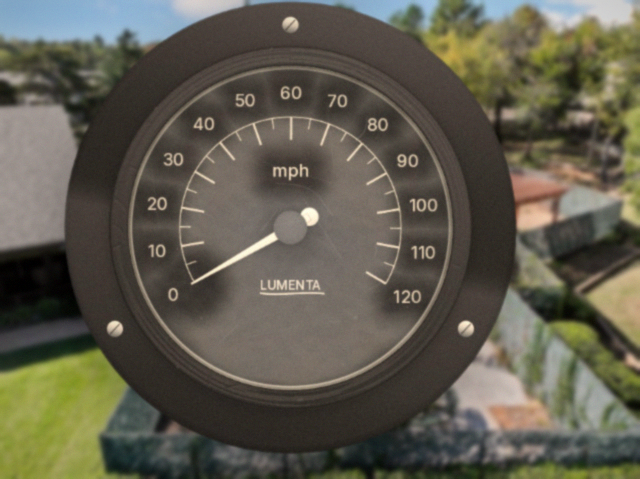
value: {"value": 0, "unit": "mph"}
